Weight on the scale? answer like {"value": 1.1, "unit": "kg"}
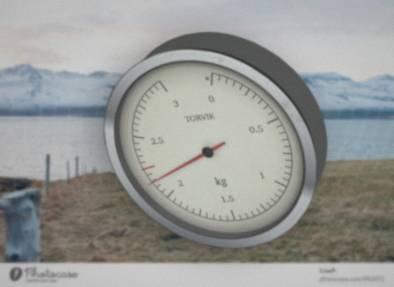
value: {"value": 2.15, "unit": "kg"}
